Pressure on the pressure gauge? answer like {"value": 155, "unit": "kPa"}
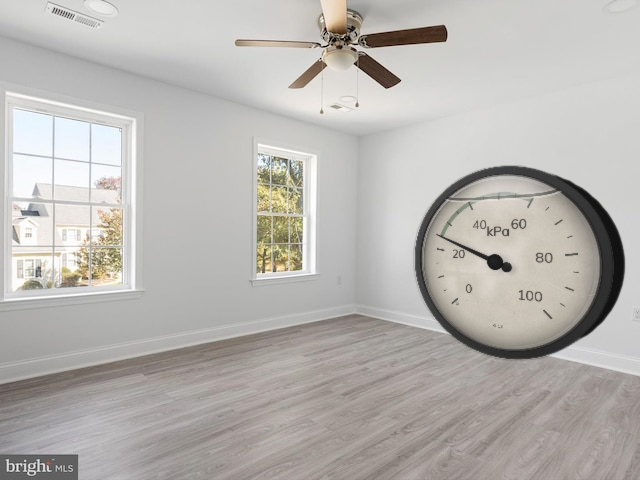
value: {"value": 25, "unit": "kPa"}
